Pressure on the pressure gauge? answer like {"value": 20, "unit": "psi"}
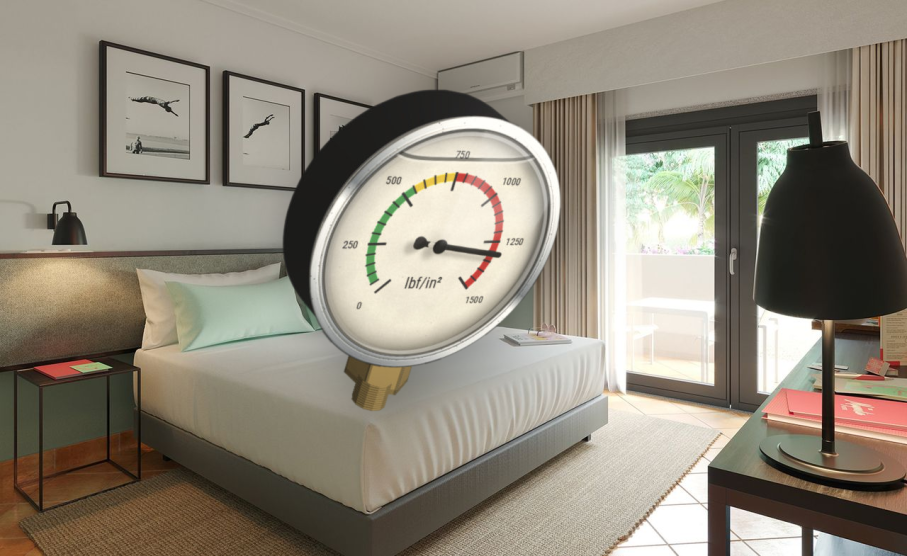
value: {"value": 1300, "unit": "psi"}
